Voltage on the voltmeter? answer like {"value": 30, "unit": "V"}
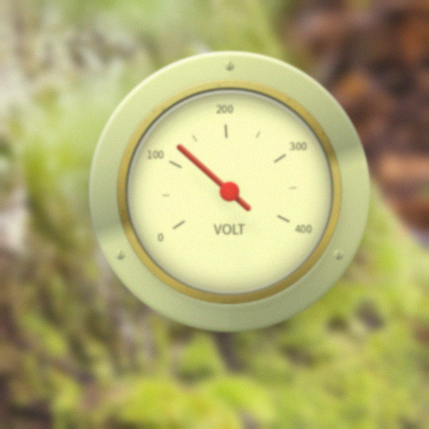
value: {"value": 125, "unit": "V"}
